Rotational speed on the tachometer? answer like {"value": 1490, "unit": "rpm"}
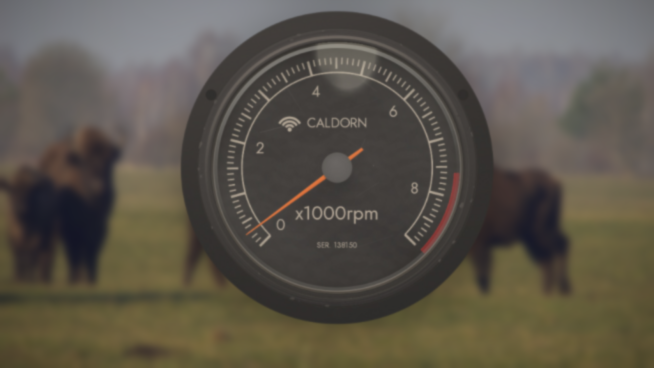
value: {"value": 300, "unit": "rpm"}
